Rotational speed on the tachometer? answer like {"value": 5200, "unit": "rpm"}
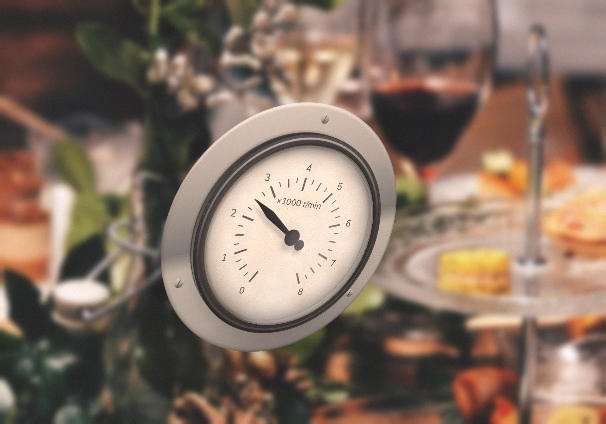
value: {"value": 2500, "unit": "rpm"}
